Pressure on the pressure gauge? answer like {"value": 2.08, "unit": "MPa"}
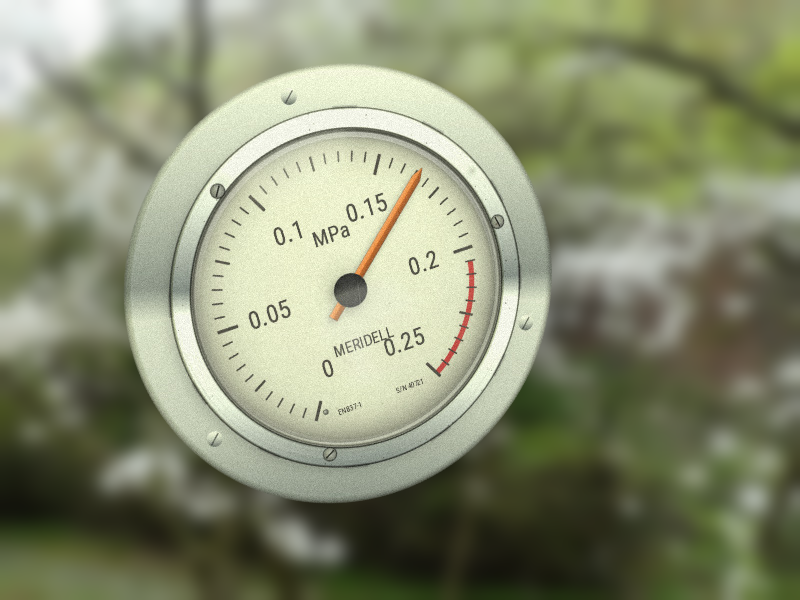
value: {"value": 0.165, "unit": "MPa"}
